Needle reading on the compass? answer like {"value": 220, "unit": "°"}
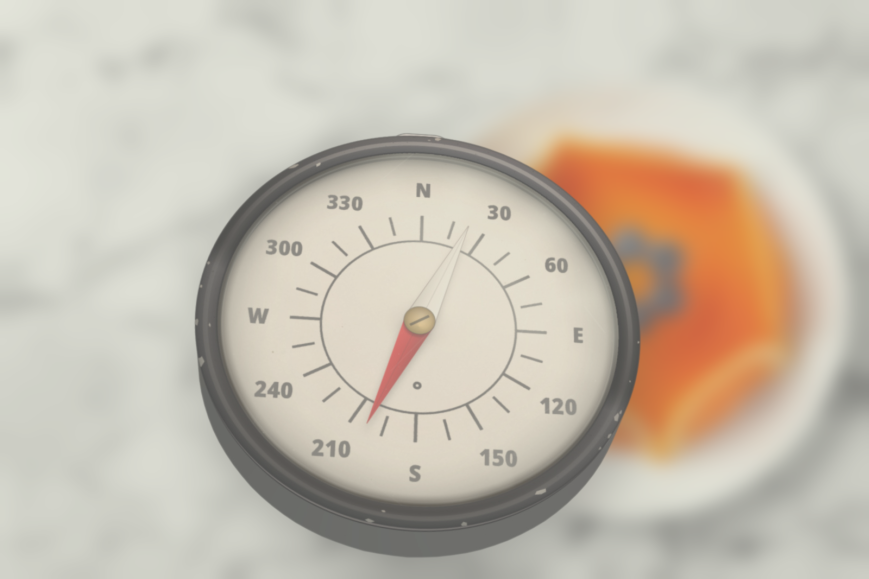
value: {"value": 202.5, "unit": "°"}
